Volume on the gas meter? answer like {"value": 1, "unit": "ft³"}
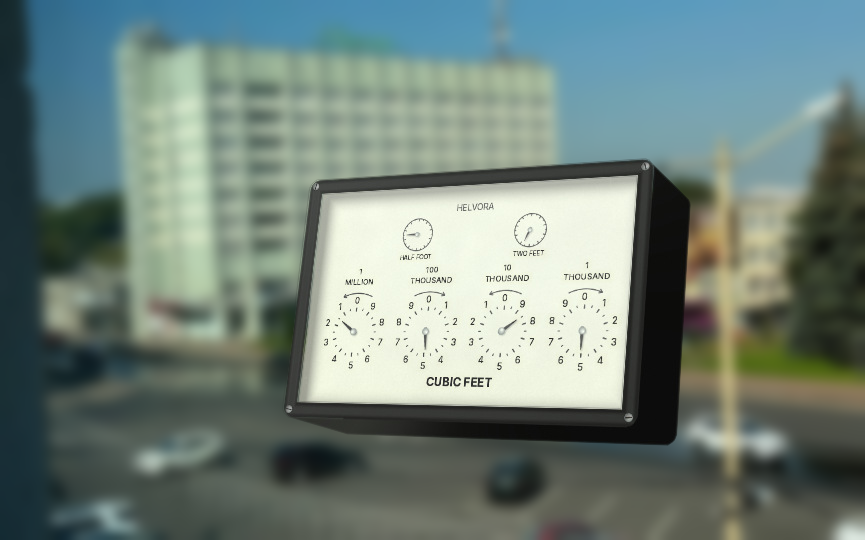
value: {"value": 148500, "unit": "ft³"}
